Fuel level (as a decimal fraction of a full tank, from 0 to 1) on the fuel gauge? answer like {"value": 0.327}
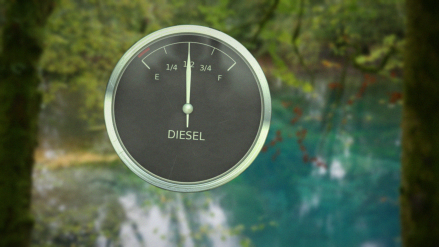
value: {"value": 0.5}
